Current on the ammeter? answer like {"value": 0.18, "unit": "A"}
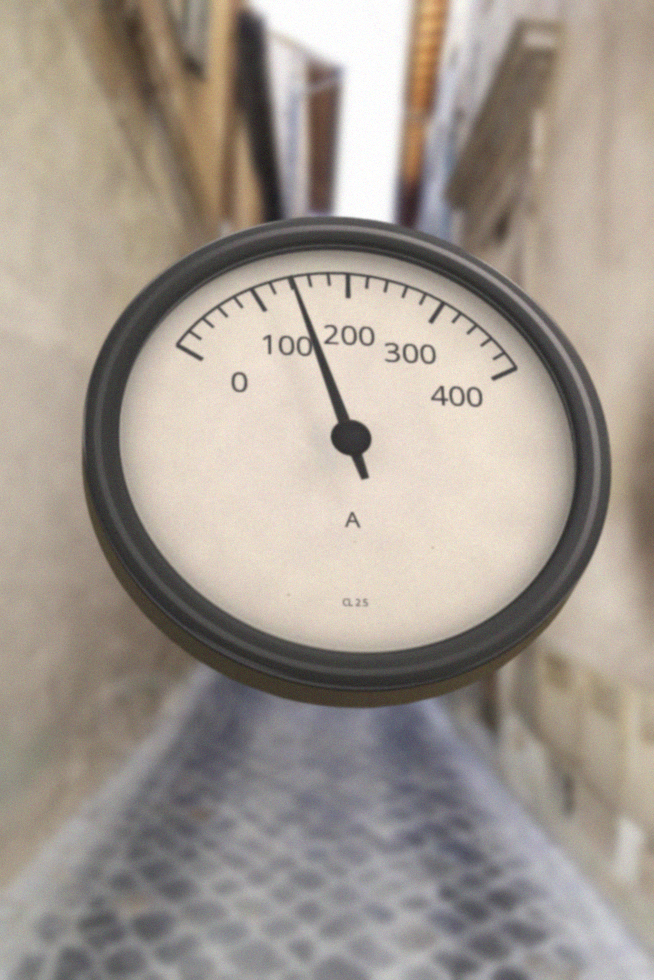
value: {"value": 140, "unit": "A"}
